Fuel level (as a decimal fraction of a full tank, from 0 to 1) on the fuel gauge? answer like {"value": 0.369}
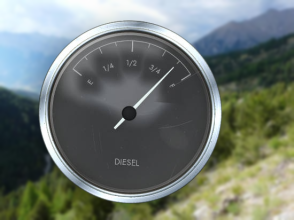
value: {"value": 0.875}
